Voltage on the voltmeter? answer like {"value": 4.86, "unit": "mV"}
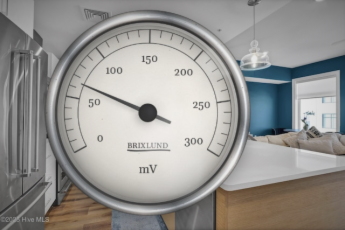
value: {"value": 65, "unit": "mV"}
